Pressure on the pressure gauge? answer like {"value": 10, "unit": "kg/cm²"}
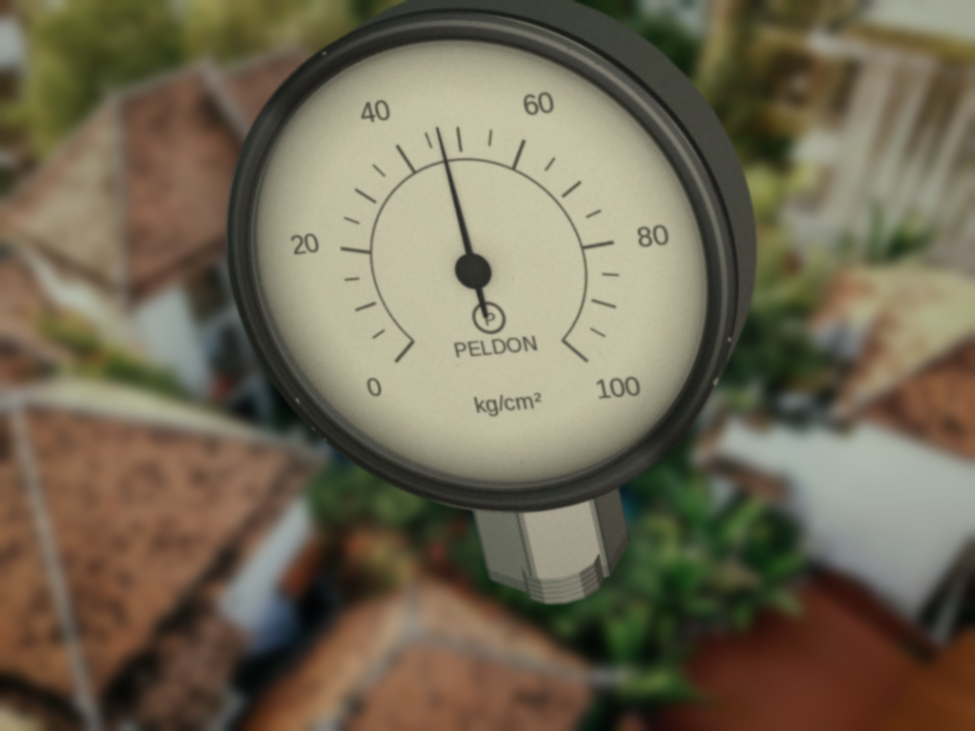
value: {"value": 47.5, "unit": "kg/cm²"}
